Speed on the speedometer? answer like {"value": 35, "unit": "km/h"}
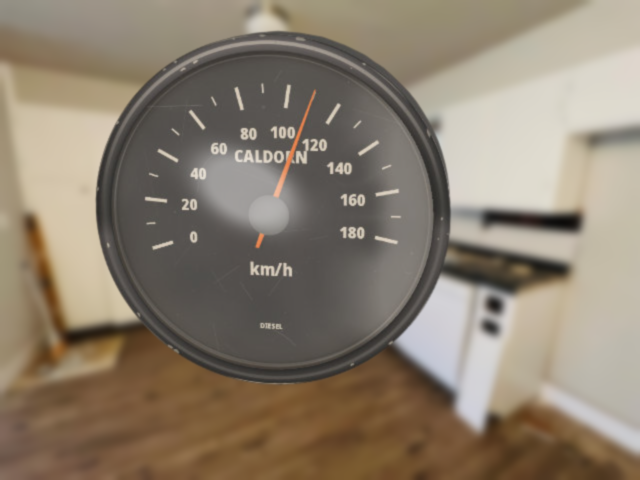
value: {"value": 110, "unit": "km/h"}
